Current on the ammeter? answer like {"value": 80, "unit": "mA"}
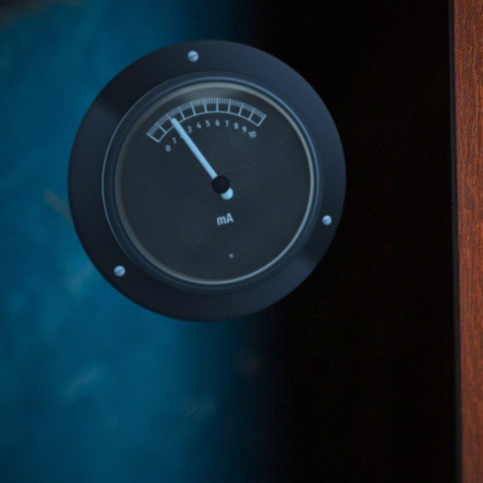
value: {"value": 2, "unit": "mA"}
